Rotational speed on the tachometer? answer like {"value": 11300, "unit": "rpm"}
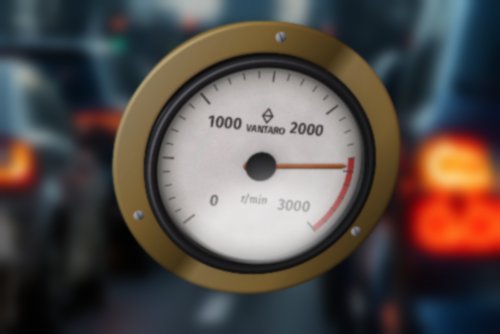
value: {"value": 2450, "unit": "rpm"}
